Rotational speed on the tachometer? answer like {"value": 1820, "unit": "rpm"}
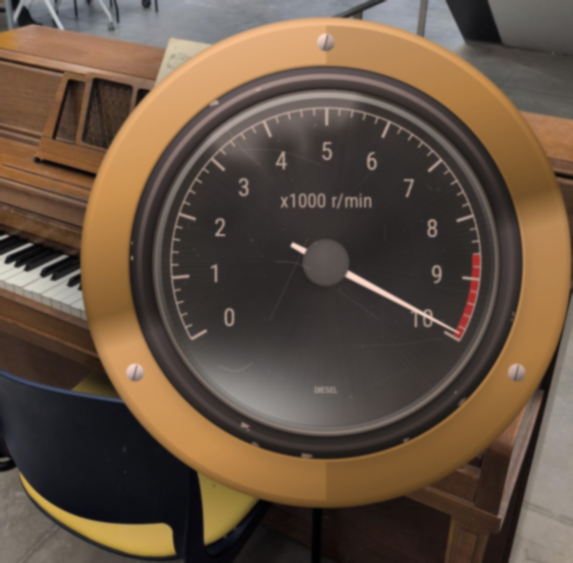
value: {"value": 9900, "unit": "rpm"}
